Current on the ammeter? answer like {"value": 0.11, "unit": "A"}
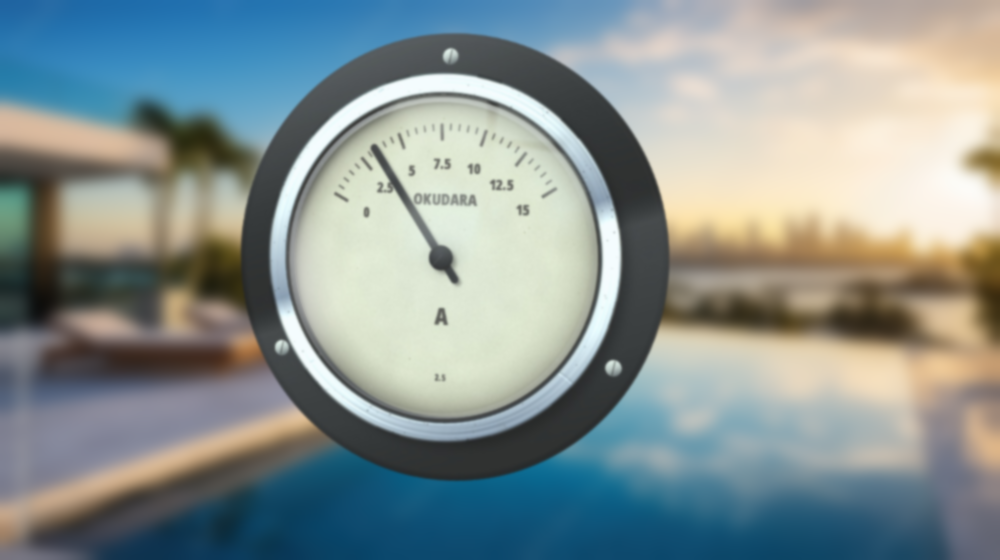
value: {"value": 3.5, "unit": "A"}
